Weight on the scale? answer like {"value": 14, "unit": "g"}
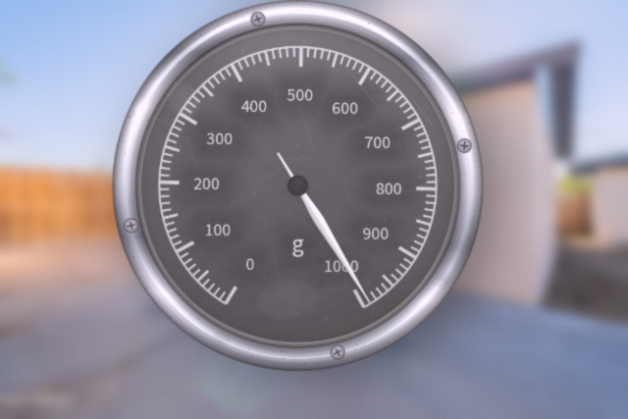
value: {"value": 990, "unit": "g"}
